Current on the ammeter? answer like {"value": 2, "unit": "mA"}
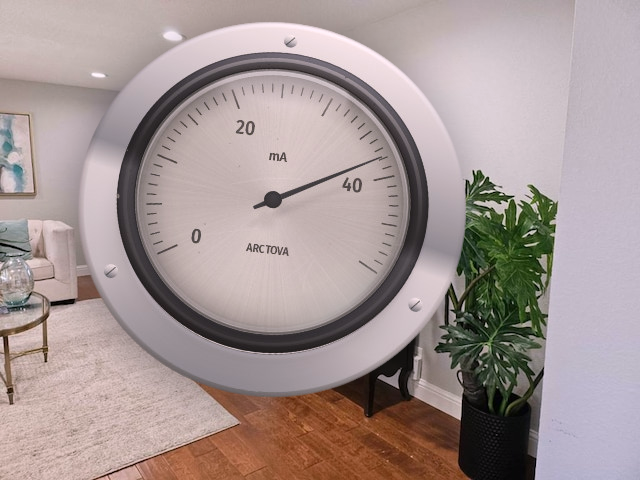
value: {"value": 38, "unit": "mA"}
